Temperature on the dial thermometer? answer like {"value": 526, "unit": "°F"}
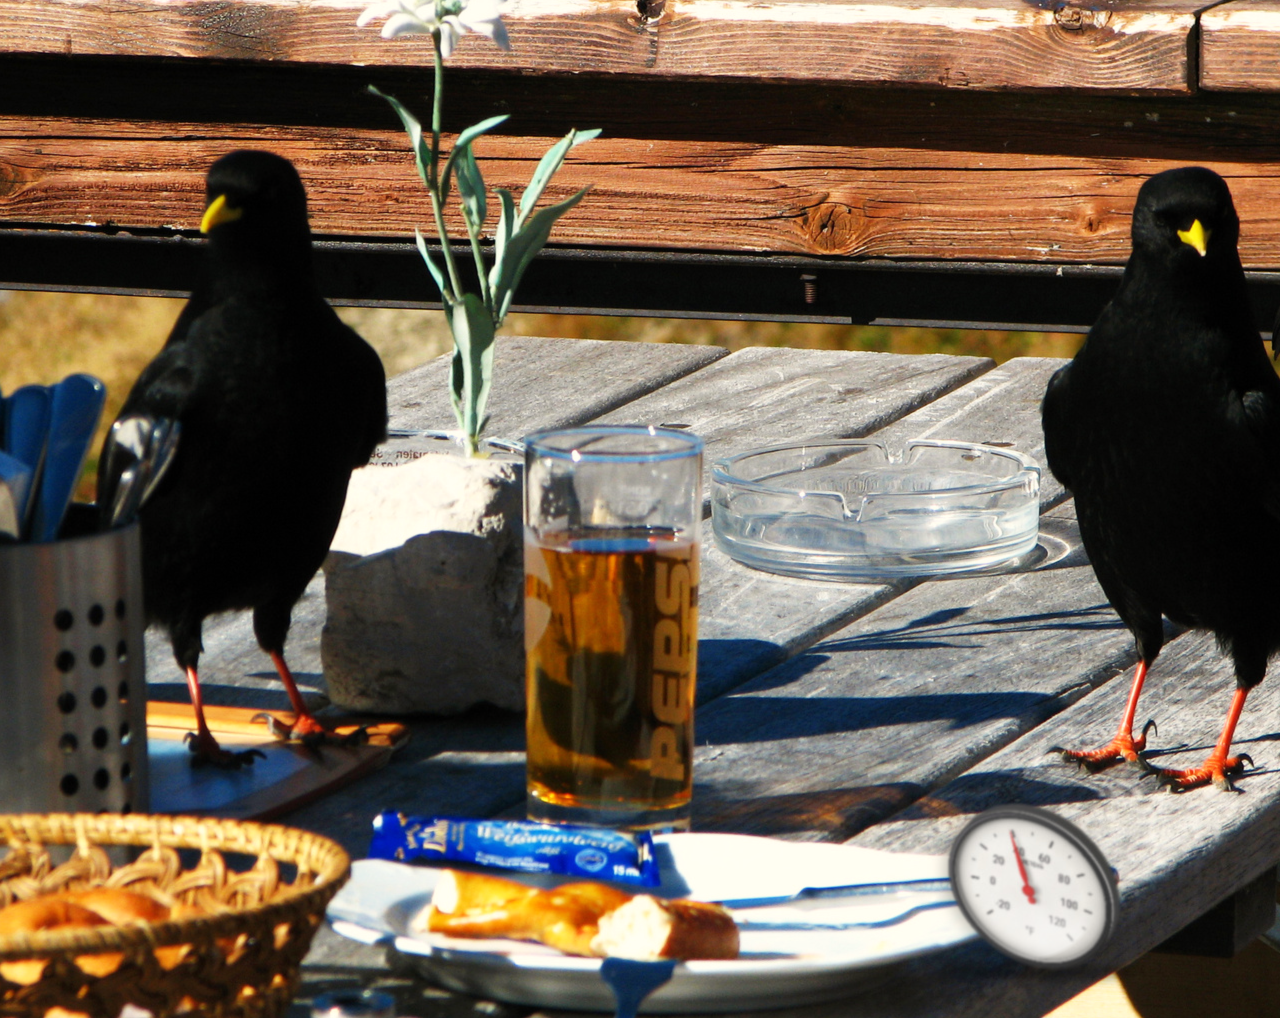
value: {"value": 40, "unit": "°F"}
